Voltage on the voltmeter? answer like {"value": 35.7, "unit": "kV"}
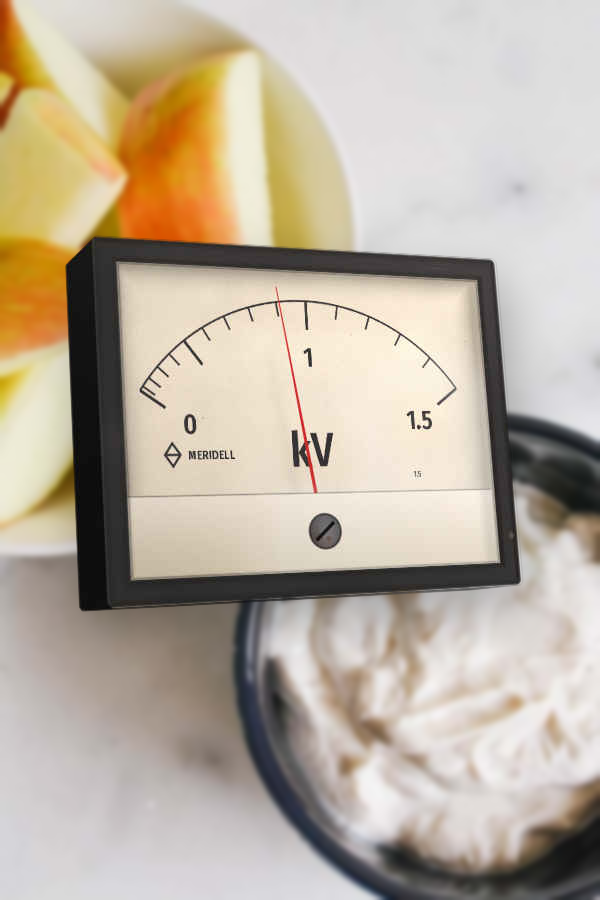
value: {"value": 0.9, "unit": "kV"}
